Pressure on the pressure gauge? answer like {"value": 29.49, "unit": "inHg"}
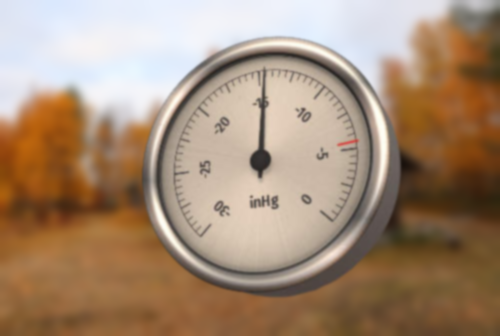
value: {"value": -14.5, "unit": "inHg"}
